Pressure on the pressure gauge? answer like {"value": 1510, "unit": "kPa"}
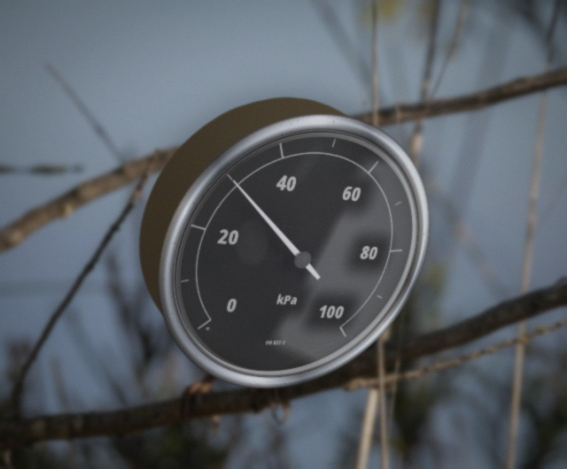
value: {"value": 30, "unit": "kPa"}
